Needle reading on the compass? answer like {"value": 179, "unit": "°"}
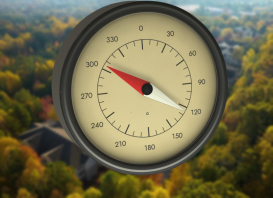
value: {"value": 305, "unit": "°"}
